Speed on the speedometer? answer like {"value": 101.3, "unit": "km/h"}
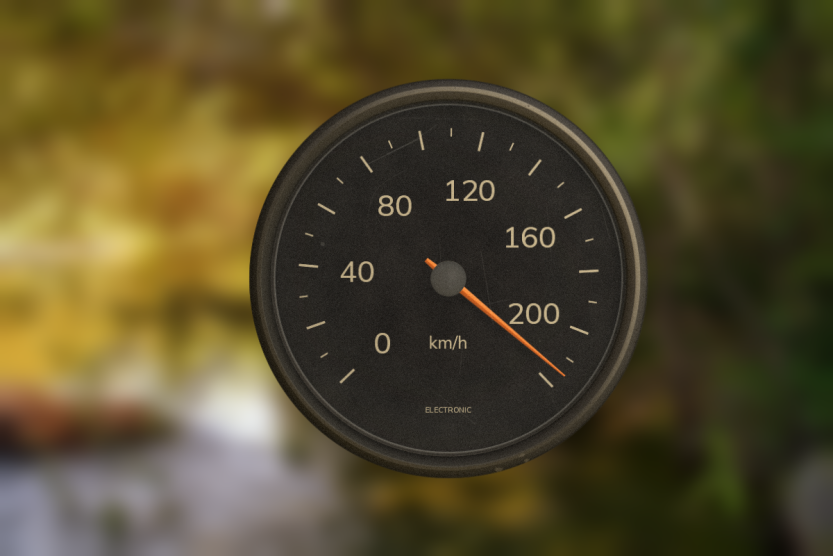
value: {"value": 215, "unit": "km/h"}
